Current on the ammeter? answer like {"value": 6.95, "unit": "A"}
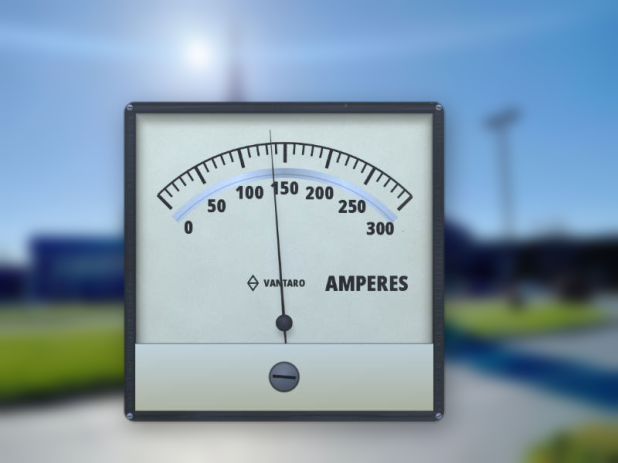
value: {"value": 135, "unit": "A"}
